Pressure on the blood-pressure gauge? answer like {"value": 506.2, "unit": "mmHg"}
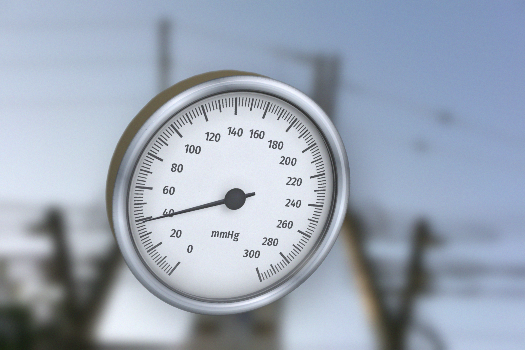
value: {"value": 40, "unit": "mmHg"}
